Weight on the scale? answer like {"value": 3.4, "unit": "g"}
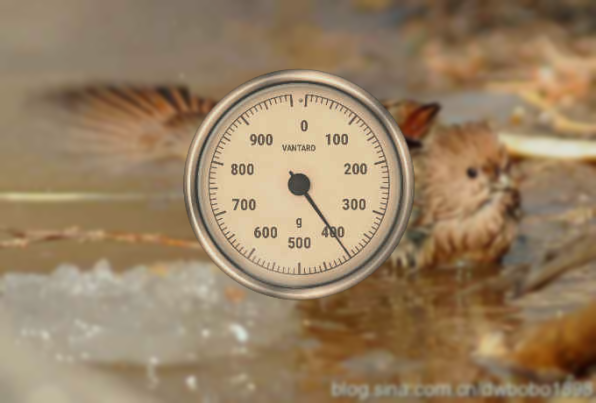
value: {"value": 400, "unit": "g"}
